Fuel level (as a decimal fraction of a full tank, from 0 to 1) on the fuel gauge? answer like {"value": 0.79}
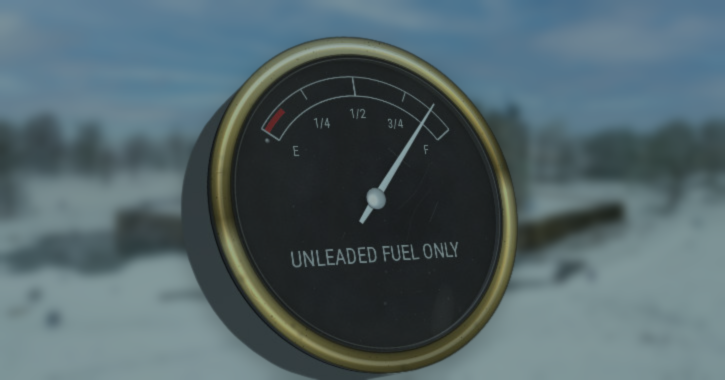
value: {"value": 0.875}
